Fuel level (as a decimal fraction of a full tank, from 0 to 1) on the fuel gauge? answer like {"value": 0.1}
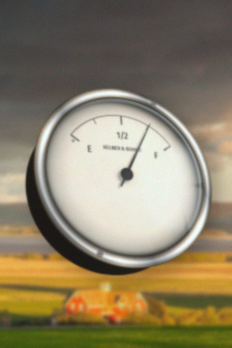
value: {"value": 0.75}
